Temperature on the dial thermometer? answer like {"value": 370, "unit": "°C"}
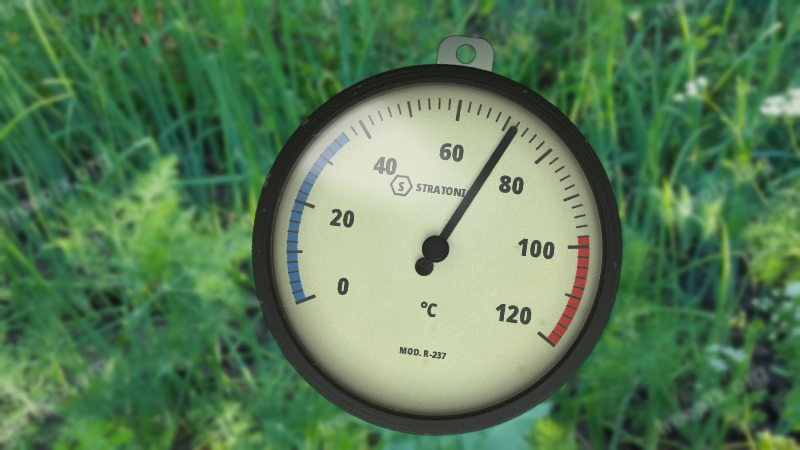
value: {"value": 72, "unit": "°C"}
